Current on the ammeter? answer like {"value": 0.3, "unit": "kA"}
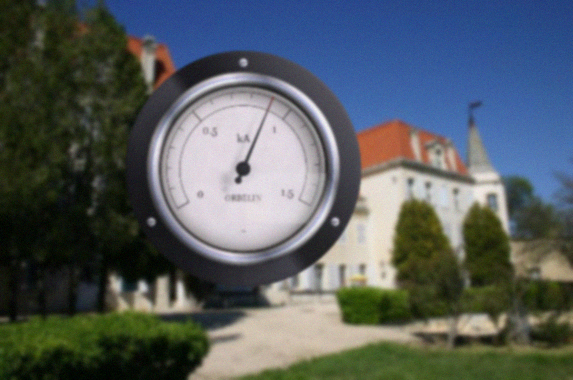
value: {"value": 0.9, "unit": "kA"}
